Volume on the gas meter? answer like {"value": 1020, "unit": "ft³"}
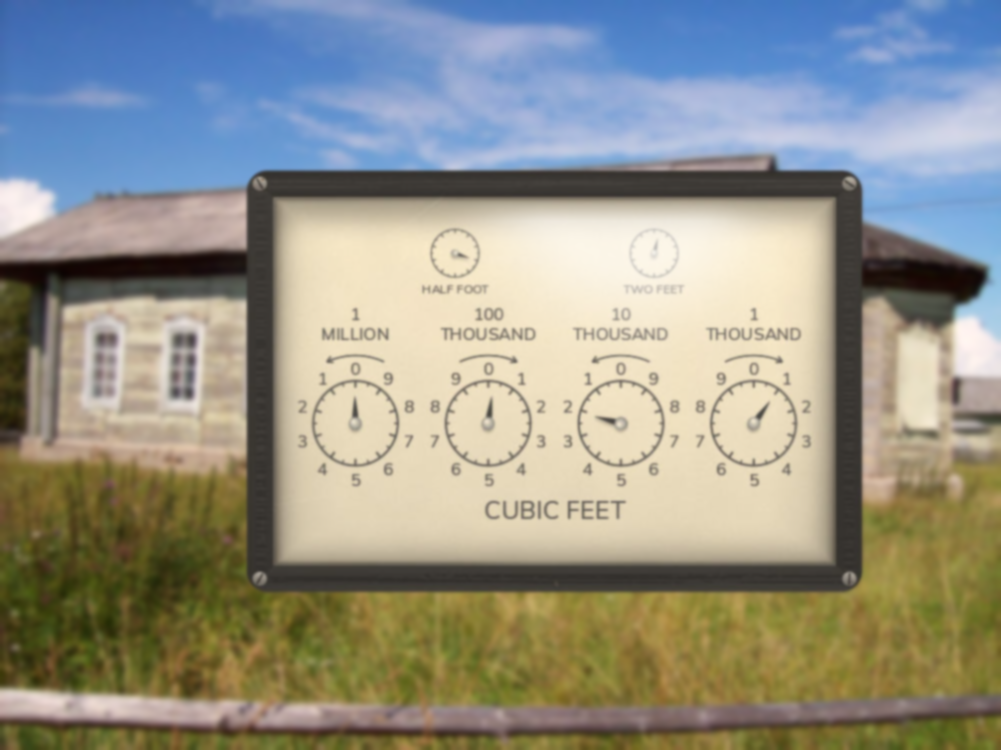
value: {"value": 2100, "unit": "ft³"}
